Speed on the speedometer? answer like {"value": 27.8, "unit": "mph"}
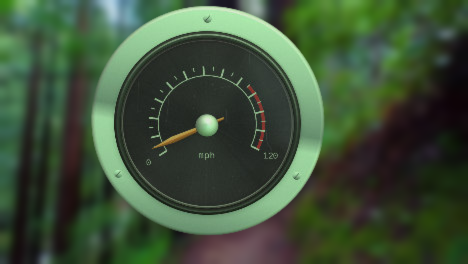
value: {"value": 5, "unit": "mph"}
